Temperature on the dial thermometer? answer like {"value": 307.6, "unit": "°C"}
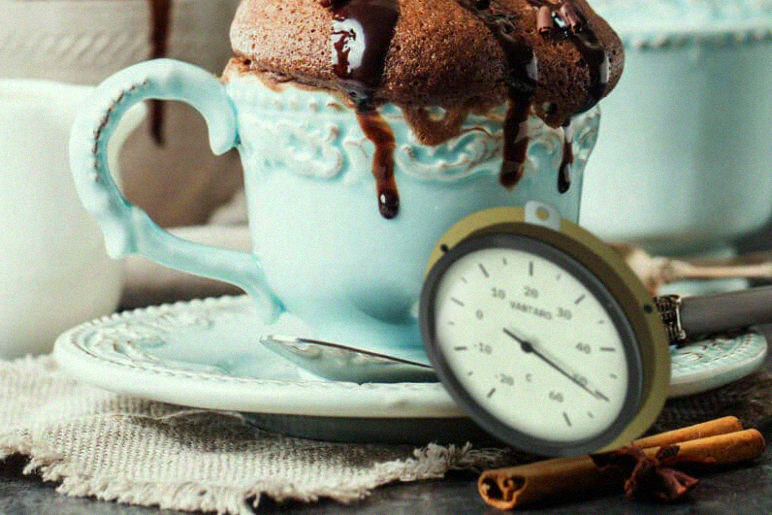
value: {"value": 50, "unit": "°C"}
